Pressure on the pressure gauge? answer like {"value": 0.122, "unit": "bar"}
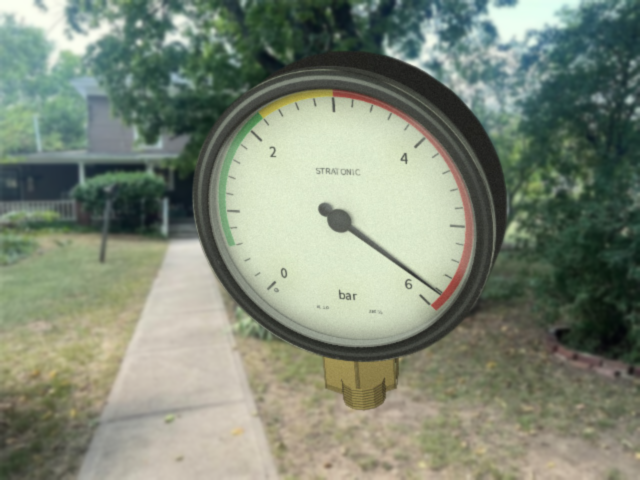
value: {"value": 5.8, "unit": "bar"}
